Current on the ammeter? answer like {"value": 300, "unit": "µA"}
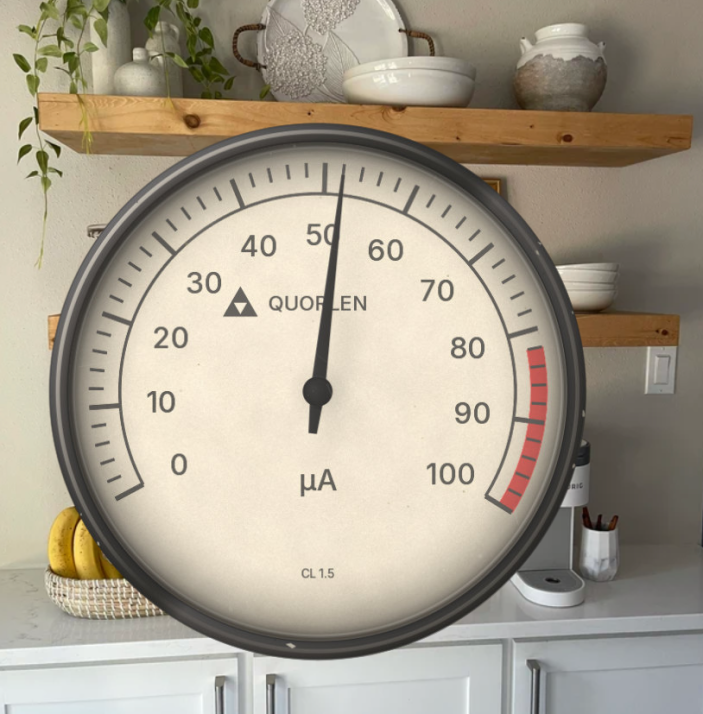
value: {"value": 52, "unit": "µA"}
